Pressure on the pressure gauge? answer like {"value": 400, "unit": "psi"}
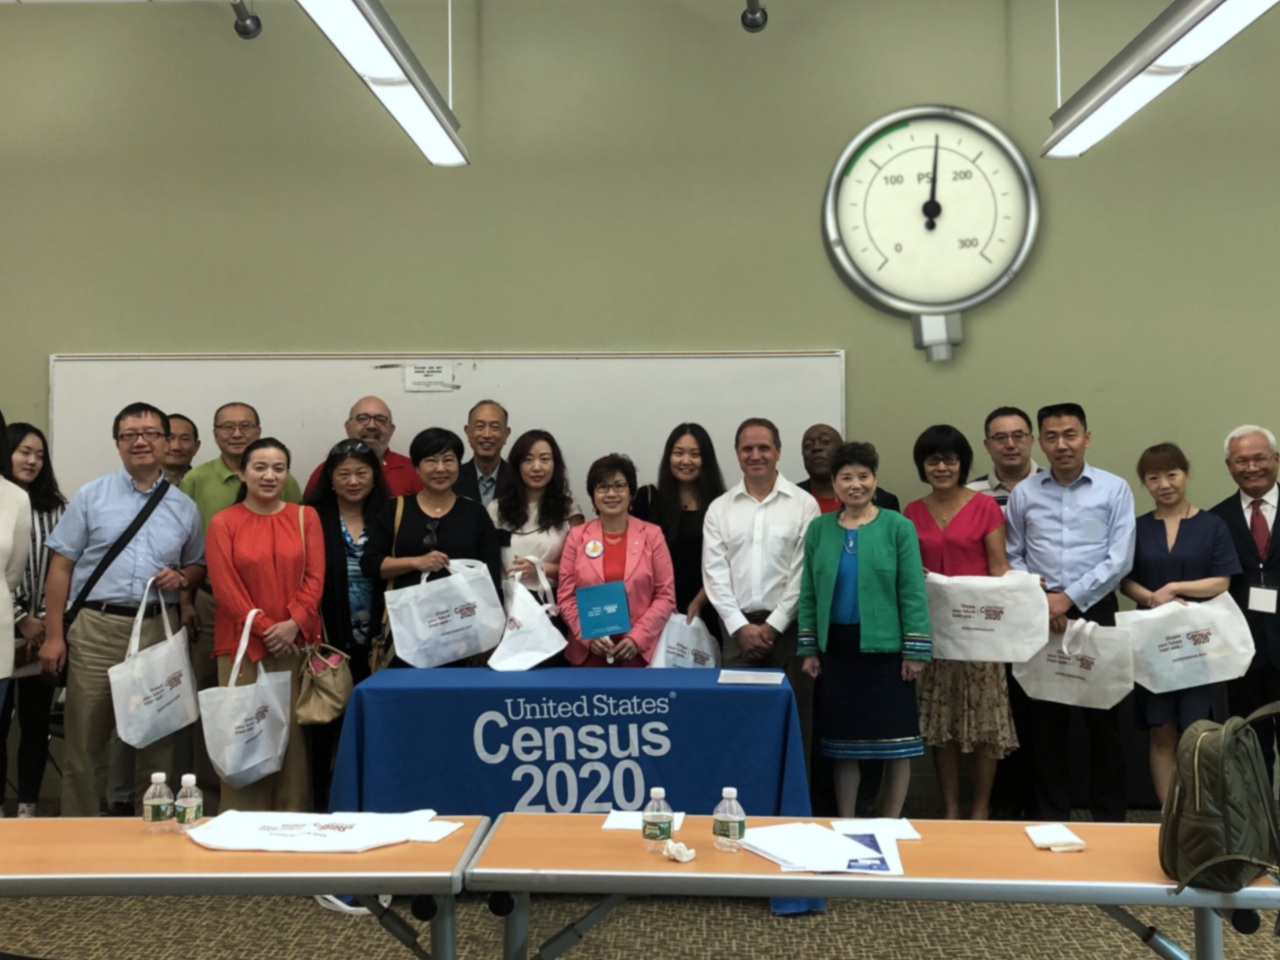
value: {"value": 160, "unit": "psi"}
